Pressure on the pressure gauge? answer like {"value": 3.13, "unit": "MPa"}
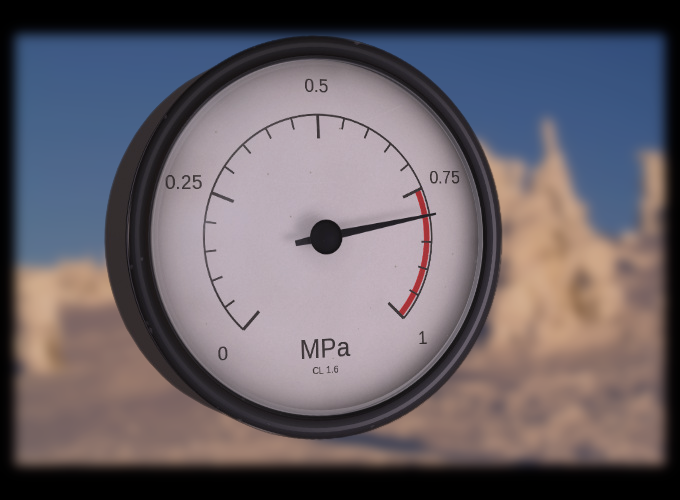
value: {"value": 0.8, "unit": "MPa"}
